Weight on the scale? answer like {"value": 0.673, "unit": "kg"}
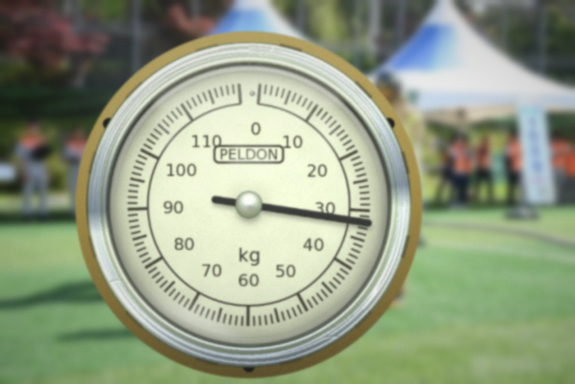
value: {"value": 32, "unit": "kg"}
